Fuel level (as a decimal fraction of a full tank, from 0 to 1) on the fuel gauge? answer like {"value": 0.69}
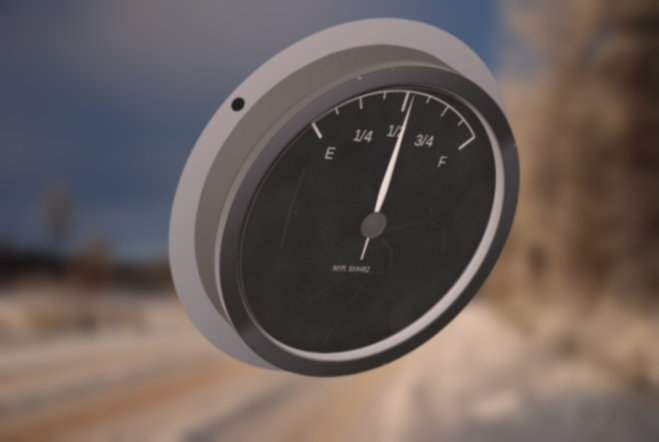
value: {"value": 0.5}
